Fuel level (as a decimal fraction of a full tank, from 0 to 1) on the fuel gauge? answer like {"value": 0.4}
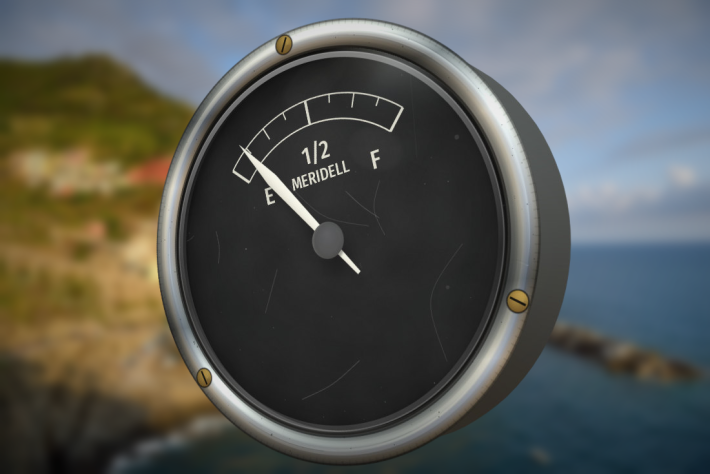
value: {"value": 0.125}
